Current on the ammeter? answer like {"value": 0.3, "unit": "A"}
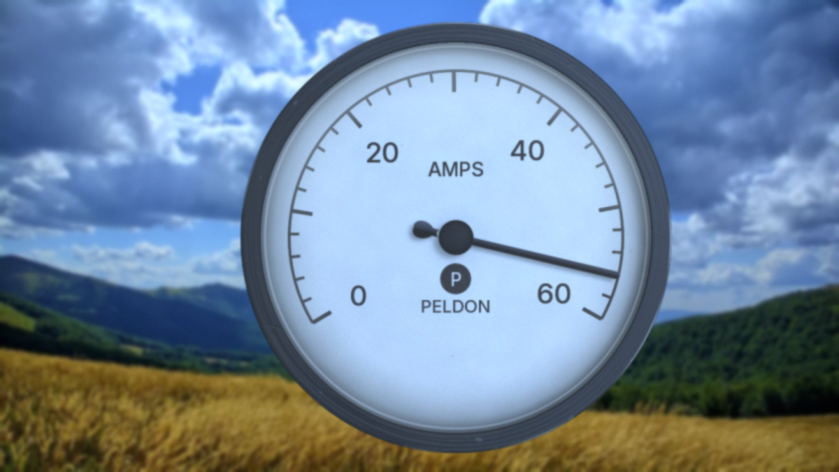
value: {"value": 56, "unit": "A"}
